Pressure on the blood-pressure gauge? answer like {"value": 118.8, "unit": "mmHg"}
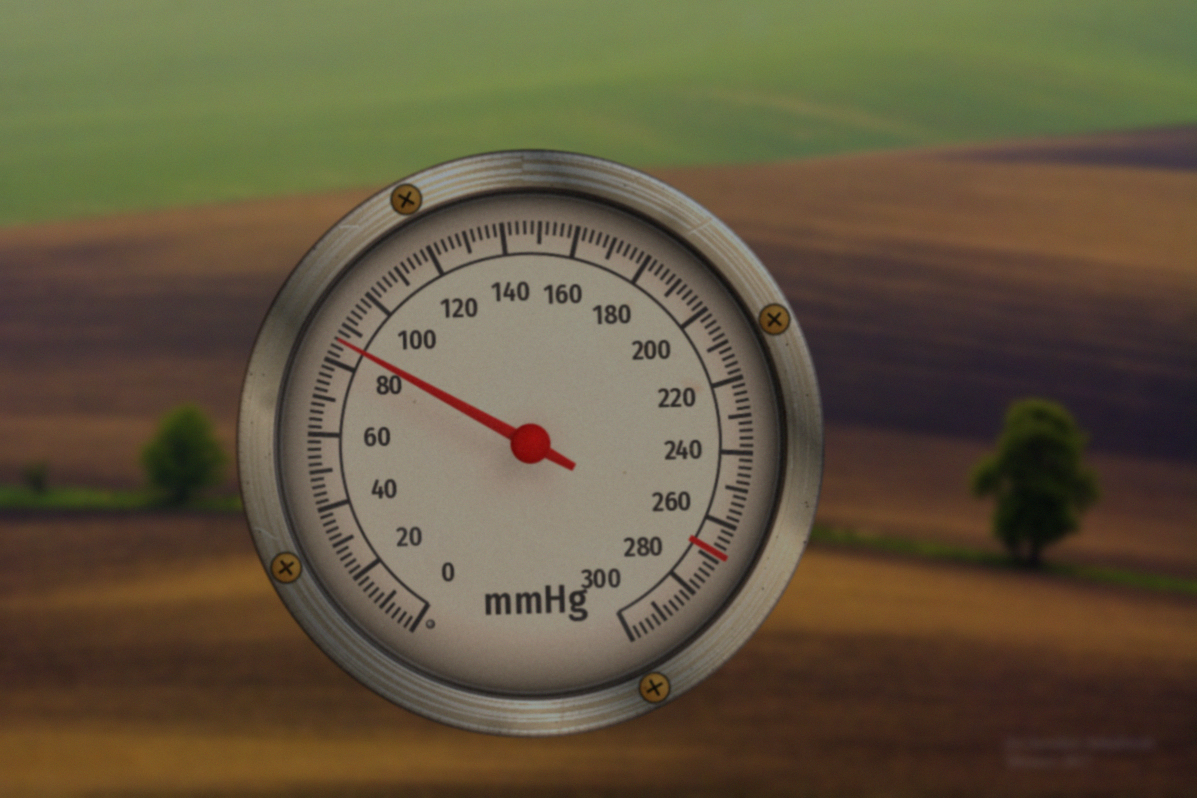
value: {"value": 86, "unit": "mmHg"}
